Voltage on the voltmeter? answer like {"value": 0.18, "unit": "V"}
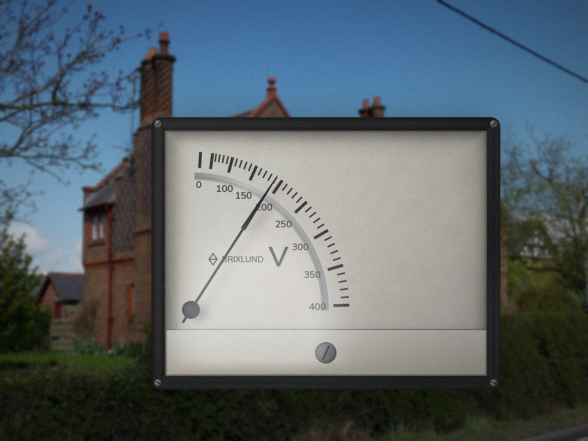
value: {"value": 190, "unit": "V"}
